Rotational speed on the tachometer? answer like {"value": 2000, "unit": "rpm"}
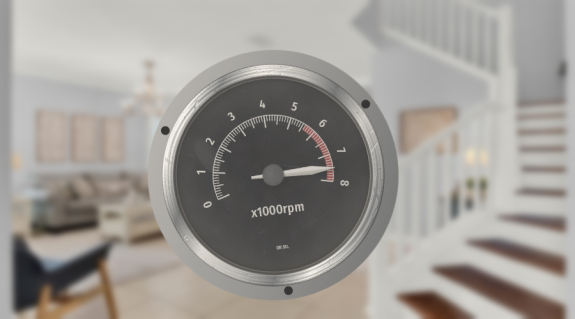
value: {"value": 7500, "unit": "rpm"}
